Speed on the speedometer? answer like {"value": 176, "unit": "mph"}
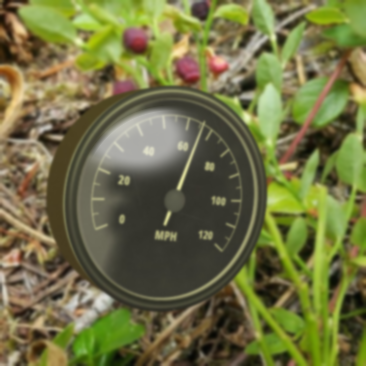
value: {"value": 65, "unit": "mph"}
